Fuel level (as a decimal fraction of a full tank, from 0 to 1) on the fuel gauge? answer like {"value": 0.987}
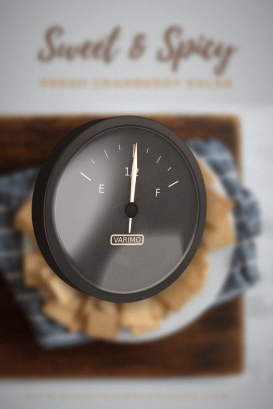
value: {"value": 0.5}
